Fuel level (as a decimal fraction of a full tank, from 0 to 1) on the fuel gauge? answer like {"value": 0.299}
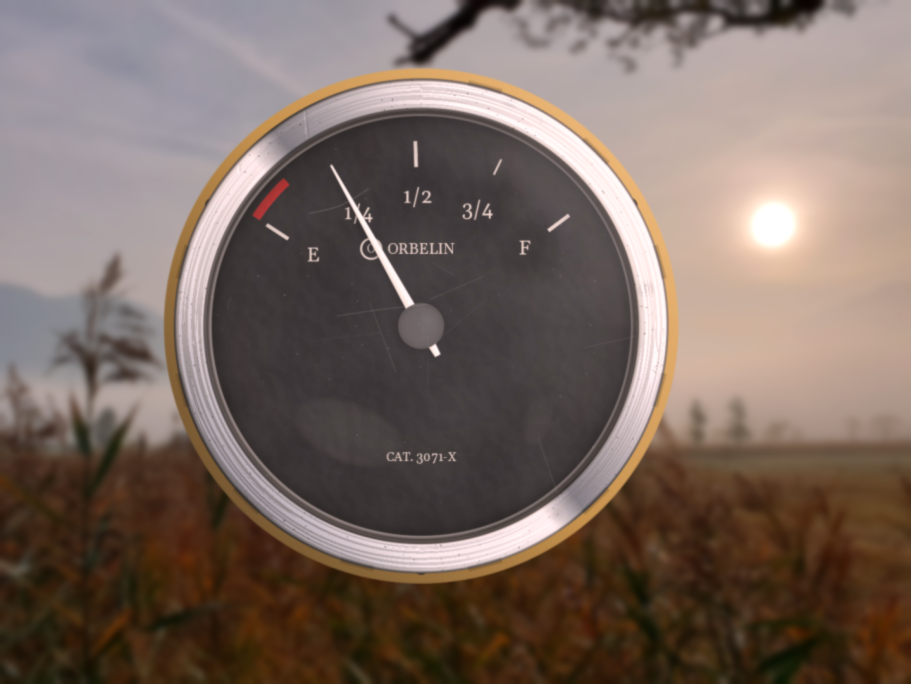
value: {"value": 0.25}
